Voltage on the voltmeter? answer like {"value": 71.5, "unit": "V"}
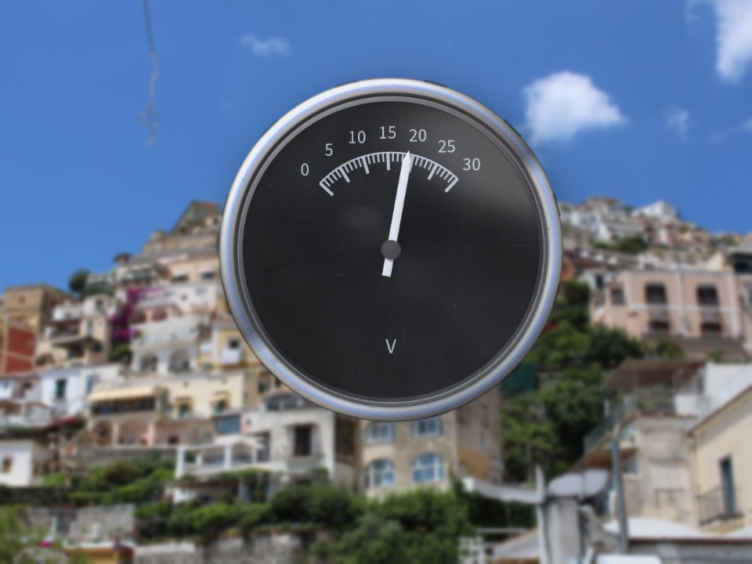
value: {"value": 19, "unit": "V"}
